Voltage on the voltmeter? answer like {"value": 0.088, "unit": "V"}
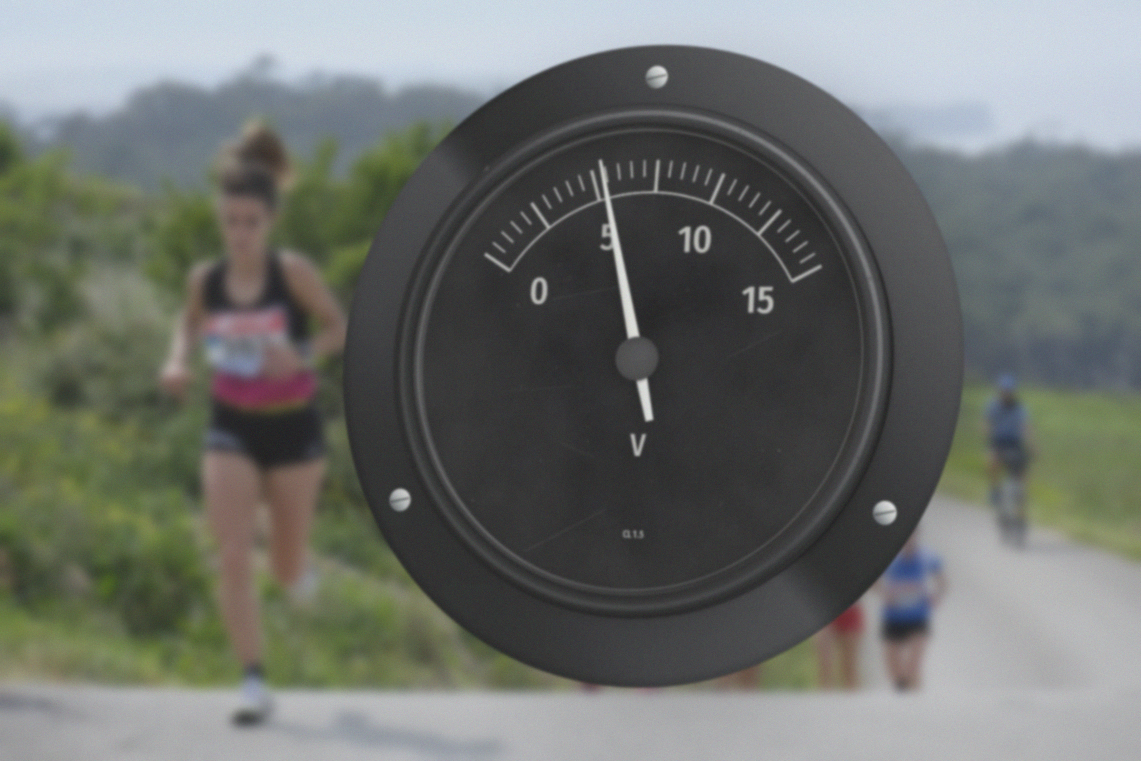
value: {"value": 5.5, "unit": "V"}
